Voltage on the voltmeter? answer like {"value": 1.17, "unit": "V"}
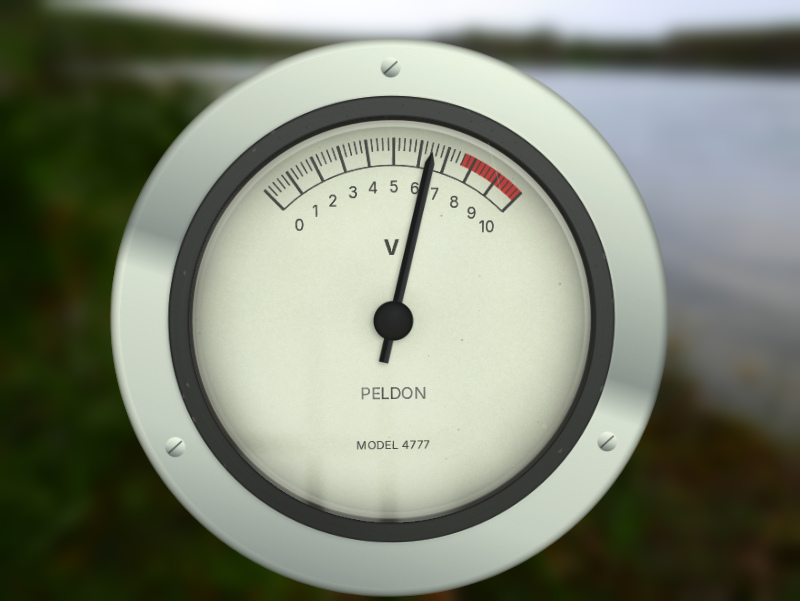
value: {"value": 6.4, "unit": "V"}
